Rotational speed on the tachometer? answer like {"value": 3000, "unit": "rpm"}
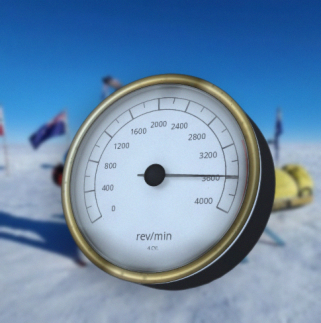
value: {"value": 3600, "unit": "rpm"}
